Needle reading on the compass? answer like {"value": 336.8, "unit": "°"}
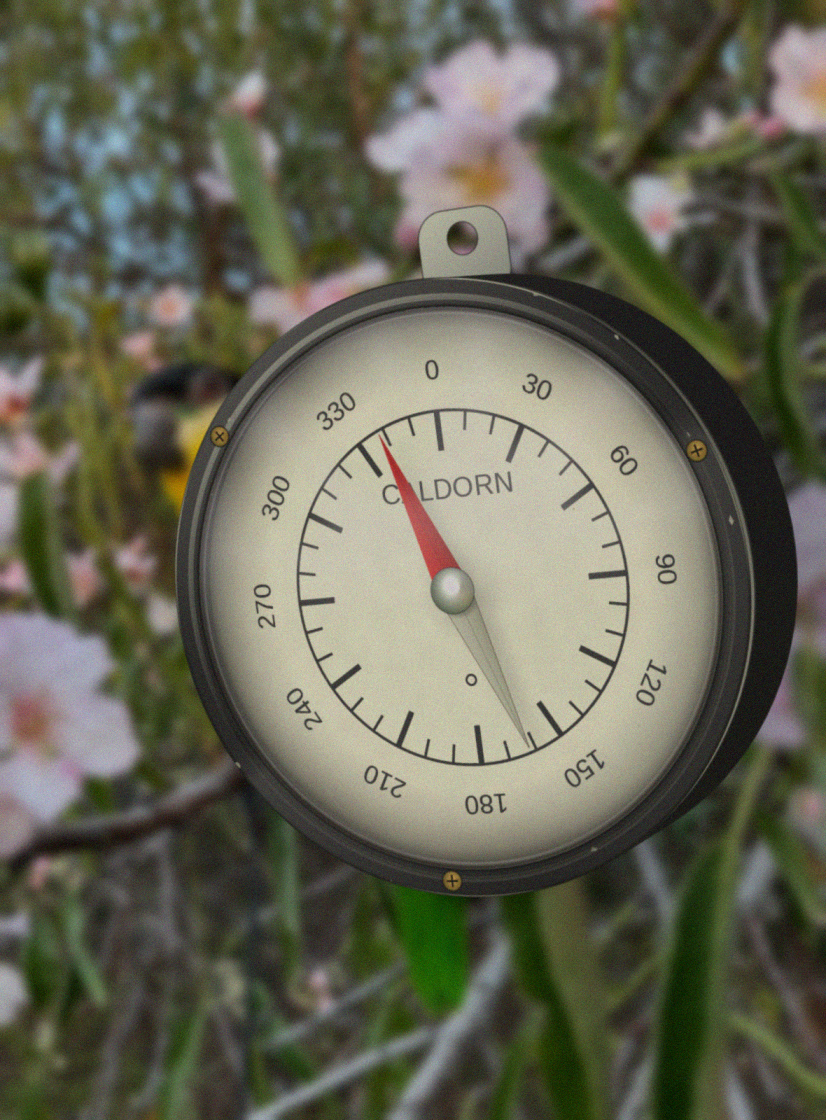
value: {"value": 340, "unit": "°"}
